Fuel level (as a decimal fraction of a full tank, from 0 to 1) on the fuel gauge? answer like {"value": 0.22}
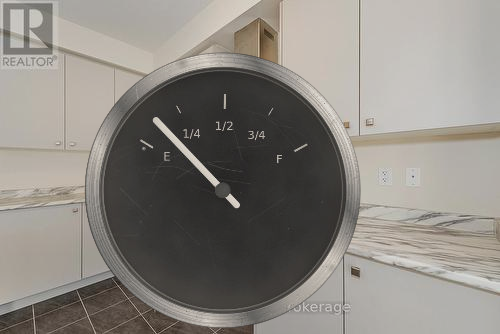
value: {"value": 0.125}
